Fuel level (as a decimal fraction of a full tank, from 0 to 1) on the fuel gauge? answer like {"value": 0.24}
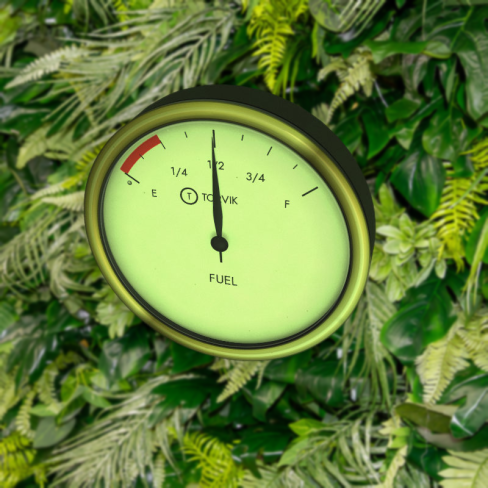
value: {"value": 0.5}
